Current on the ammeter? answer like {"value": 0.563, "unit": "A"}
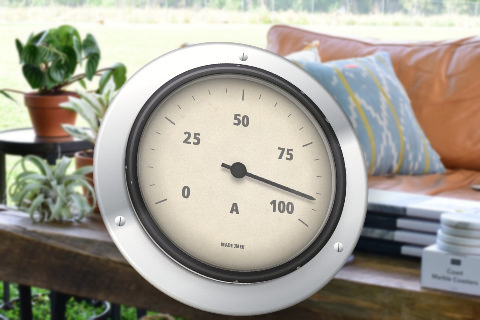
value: {"value": 92.5, "unit": "A"}
